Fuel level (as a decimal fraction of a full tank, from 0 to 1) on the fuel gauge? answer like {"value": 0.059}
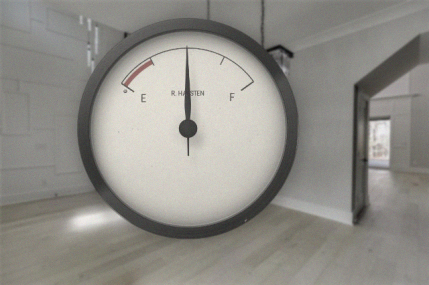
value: {"value": 0.5}
